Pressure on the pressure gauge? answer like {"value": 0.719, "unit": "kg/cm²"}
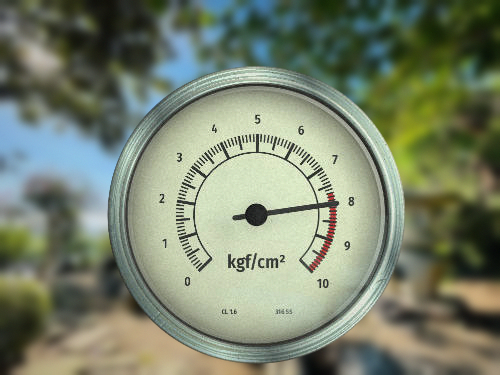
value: {"value": 8, "unit": "kg/cm²"}
